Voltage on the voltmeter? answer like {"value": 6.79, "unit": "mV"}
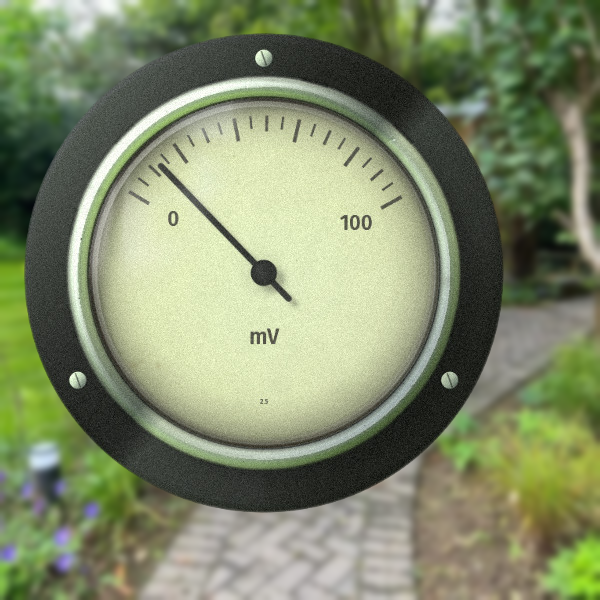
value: {"value": 12.5, "unit": "mV"}
